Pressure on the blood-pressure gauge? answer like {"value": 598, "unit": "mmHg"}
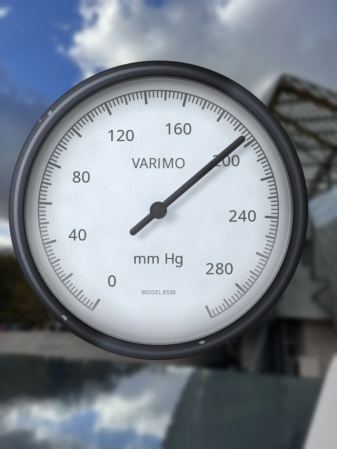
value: {"value": 196, "unit": "mmHg"}
